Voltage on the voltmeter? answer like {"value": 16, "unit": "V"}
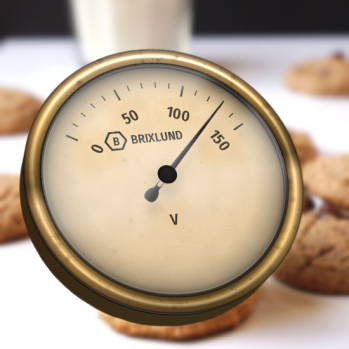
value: {"value": 130, "unit": "V"}
